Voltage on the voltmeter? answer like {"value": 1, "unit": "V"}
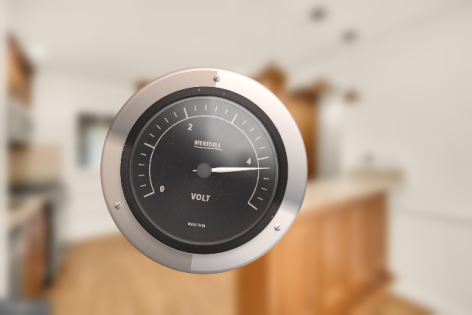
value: {"value": 4.2, "unit": "V"}
